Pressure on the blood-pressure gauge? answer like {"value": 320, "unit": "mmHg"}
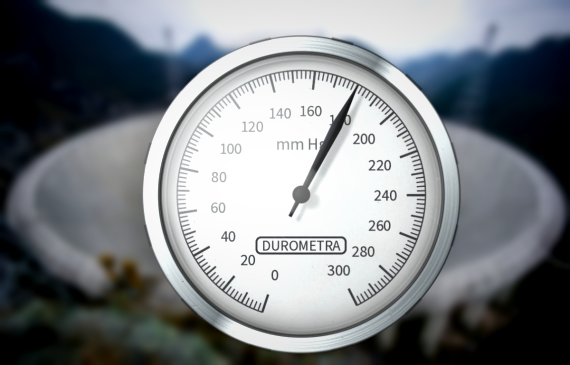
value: {"value": 180, "unit": "mmHg"}
